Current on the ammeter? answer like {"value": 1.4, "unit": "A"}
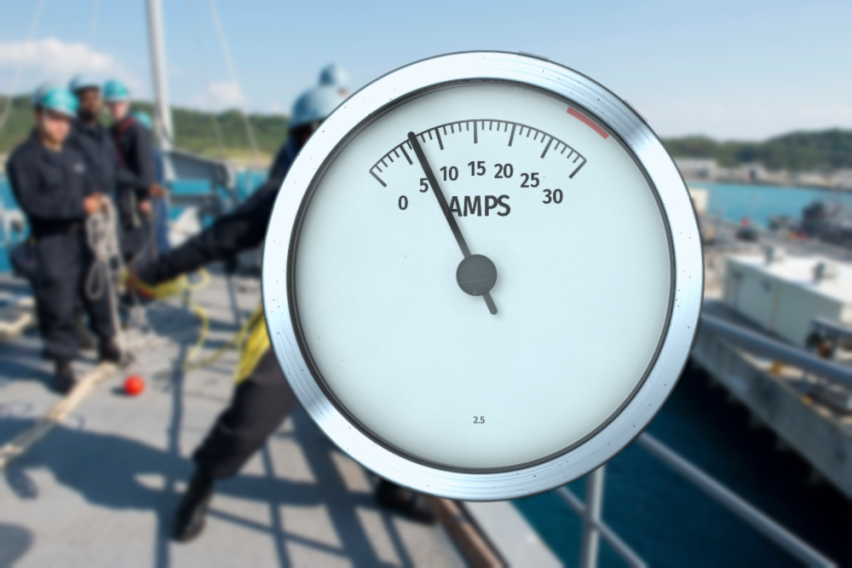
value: {"value": 7, "unit": "A"}
